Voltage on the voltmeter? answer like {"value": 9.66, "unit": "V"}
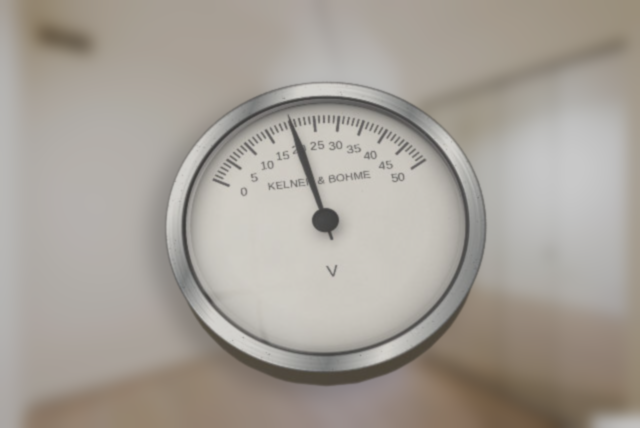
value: {"value": 20, "unit": "V"}
